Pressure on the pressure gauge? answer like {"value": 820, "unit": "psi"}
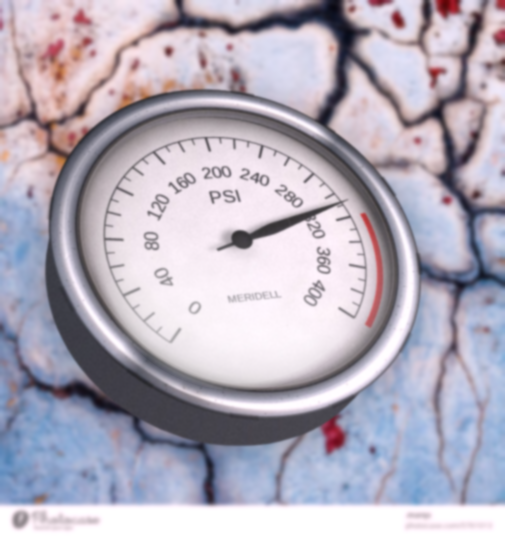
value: {"value": 310, "unit": "psi"}
